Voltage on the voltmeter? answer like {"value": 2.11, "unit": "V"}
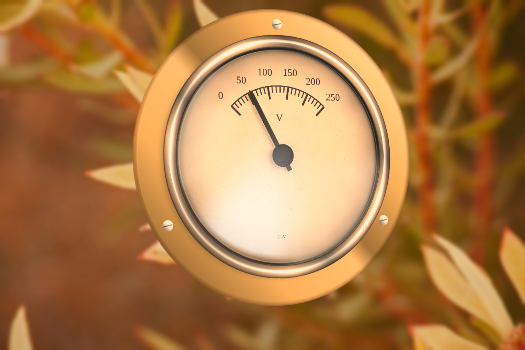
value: {"value": 50, "unit": "V"}
